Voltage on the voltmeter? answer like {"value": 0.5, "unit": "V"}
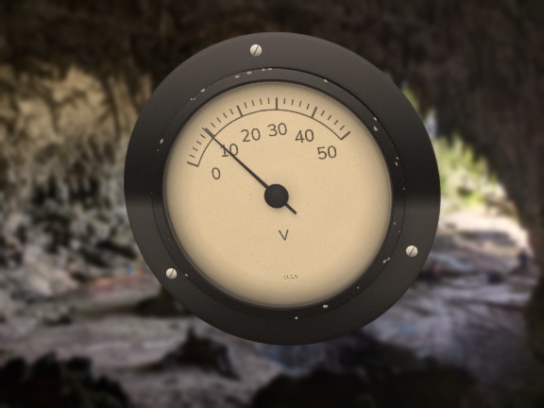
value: {"value": 10, "unit": "V"}
